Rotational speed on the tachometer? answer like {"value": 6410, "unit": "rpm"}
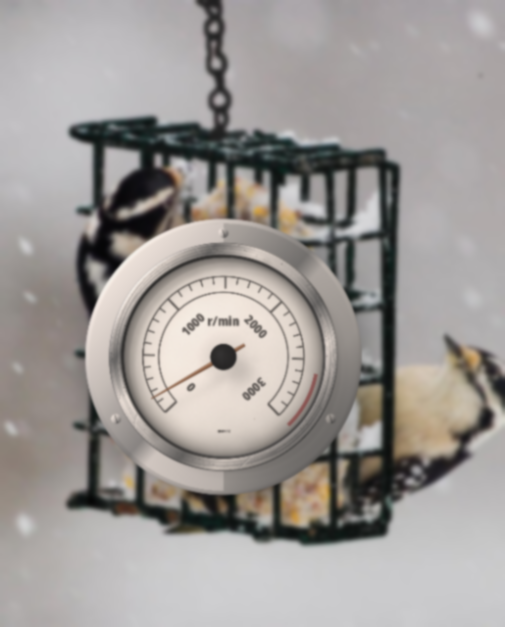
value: {"value": 150, "unit": "rpm"}
